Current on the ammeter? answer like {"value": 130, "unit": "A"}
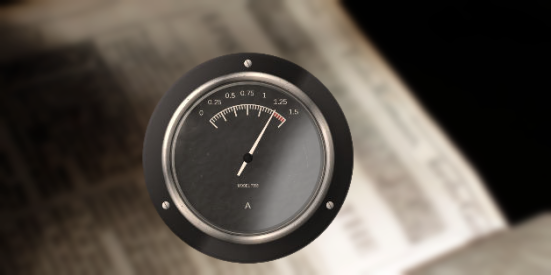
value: {"value": 1.25, "unit": "A"}
